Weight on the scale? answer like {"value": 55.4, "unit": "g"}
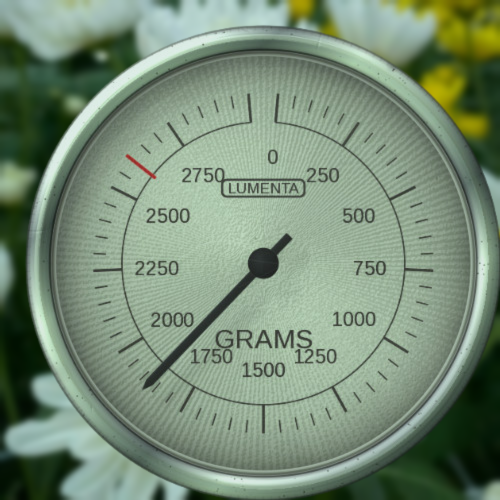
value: {"value": 1875, "unit": "g"}
